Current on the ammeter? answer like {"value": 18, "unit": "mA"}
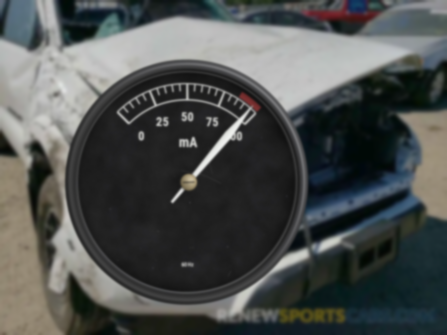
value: {"value": 95, "unit": "mA"}
